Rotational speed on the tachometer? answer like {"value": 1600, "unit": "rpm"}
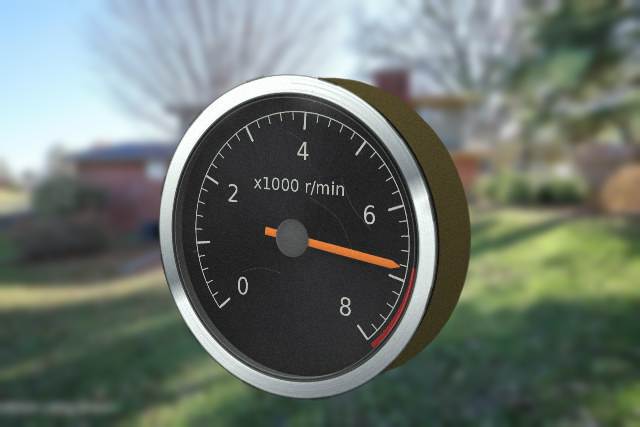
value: {"value": 6800, "unit": "rpm"}
